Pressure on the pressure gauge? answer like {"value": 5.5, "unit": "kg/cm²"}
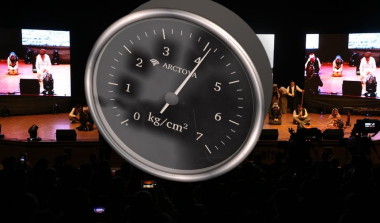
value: {"value": 4.1, "unit": "kg/cm²"}
